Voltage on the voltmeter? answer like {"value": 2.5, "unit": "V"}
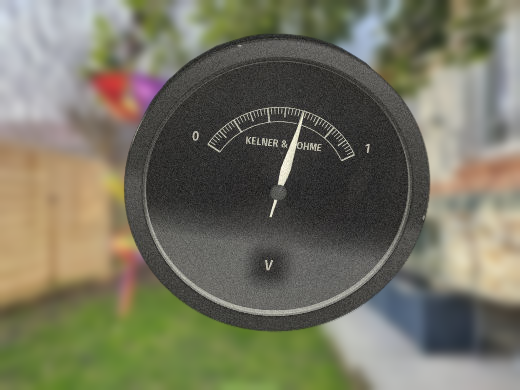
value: {"value": 0.6, "unit": "V"}
